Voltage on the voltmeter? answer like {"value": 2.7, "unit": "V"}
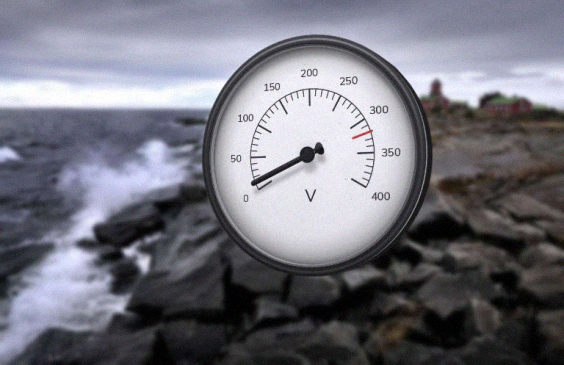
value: {"value": 10, "unit": "V"}
